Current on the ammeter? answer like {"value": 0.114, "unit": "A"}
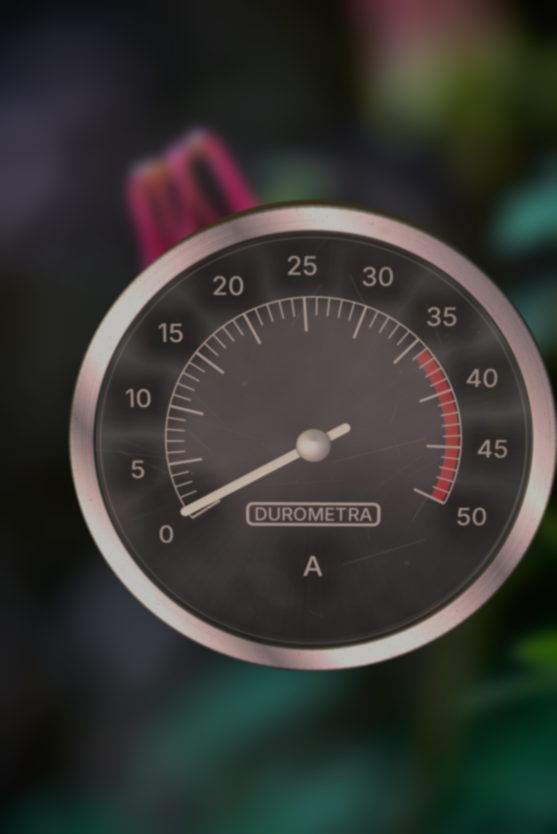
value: {"value": 1, "unit": "A"}
